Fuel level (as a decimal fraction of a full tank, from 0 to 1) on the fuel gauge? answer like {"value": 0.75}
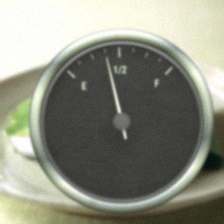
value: {"value": 0.375}
